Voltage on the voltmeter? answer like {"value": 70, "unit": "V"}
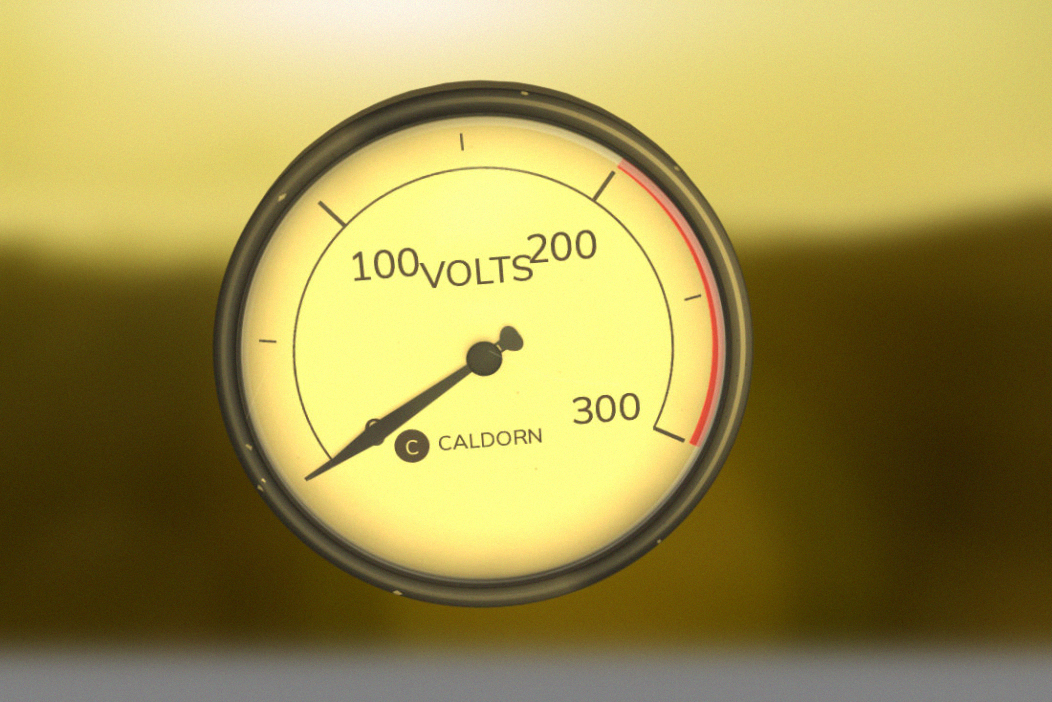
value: {"value": 0, "unit": "V"}
